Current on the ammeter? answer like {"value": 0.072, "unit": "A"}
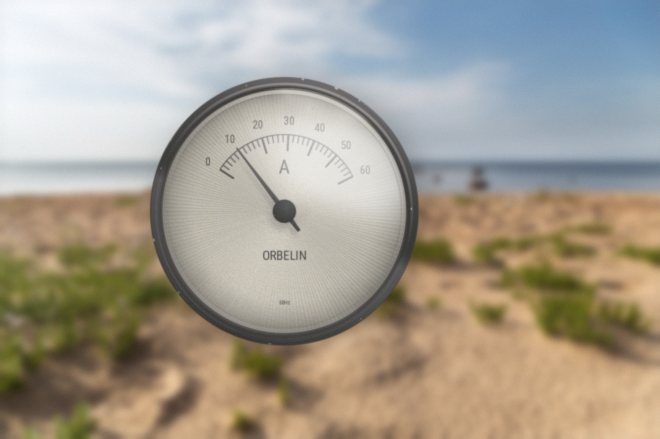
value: {"value": 10, "unit": "A"}
